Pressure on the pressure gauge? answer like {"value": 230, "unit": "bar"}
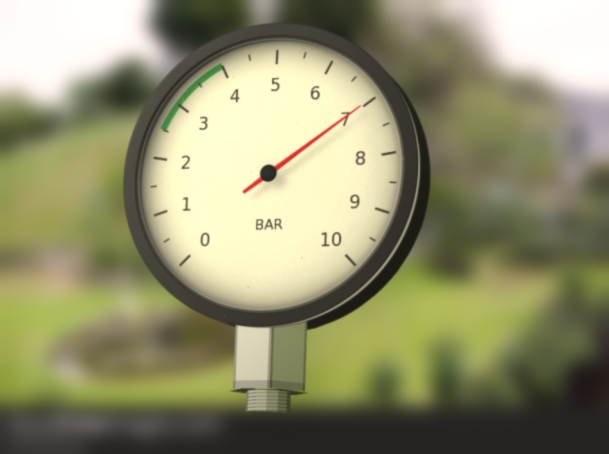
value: {"value": 7, "unit": "bar"}
